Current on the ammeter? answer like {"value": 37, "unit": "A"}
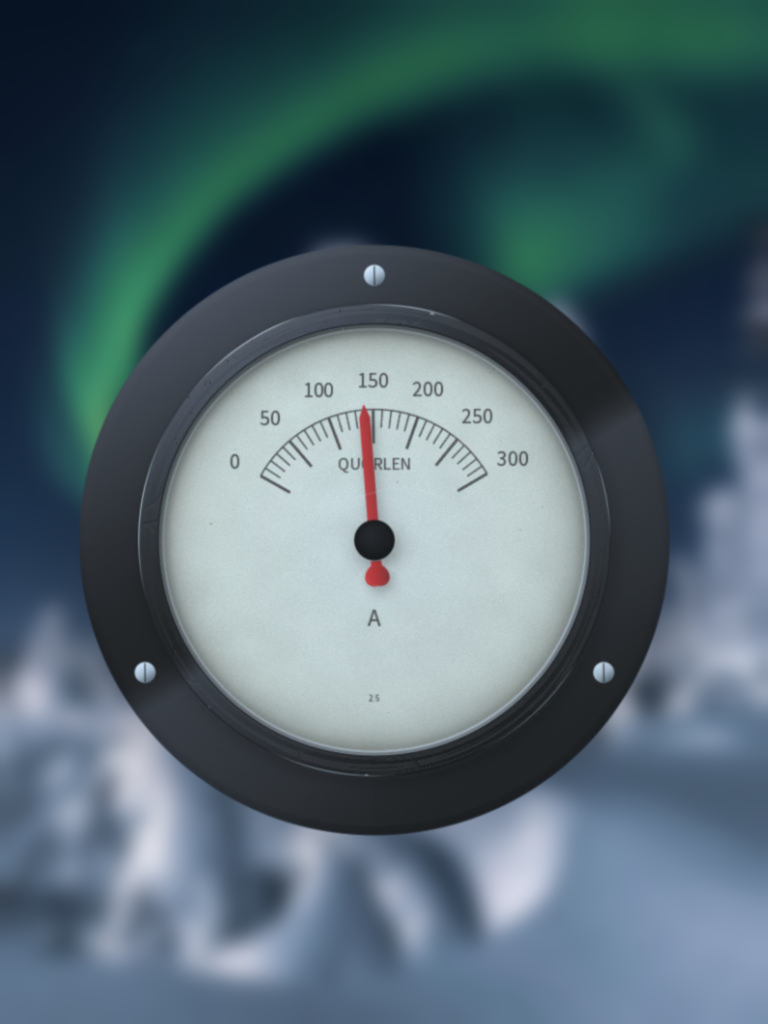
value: {"value": 140, "unit": "A"}
